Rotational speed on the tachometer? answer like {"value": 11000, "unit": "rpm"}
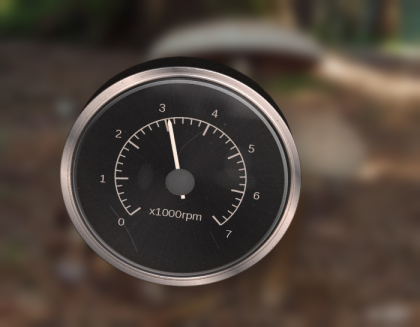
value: {"value": 3100, "unit": "rpm"}
